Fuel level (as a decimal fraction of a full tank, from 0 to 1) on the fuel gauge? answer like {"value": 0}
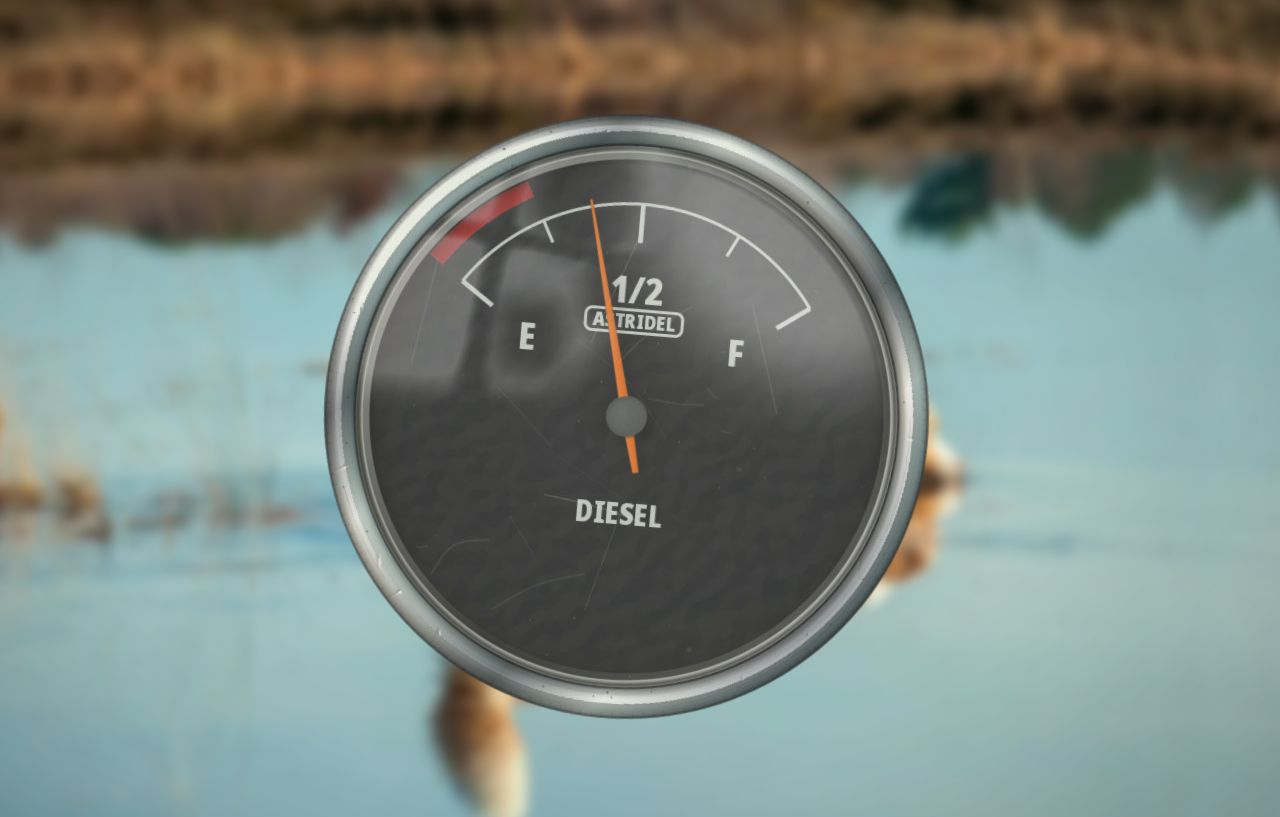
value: {"value": 0.375}
